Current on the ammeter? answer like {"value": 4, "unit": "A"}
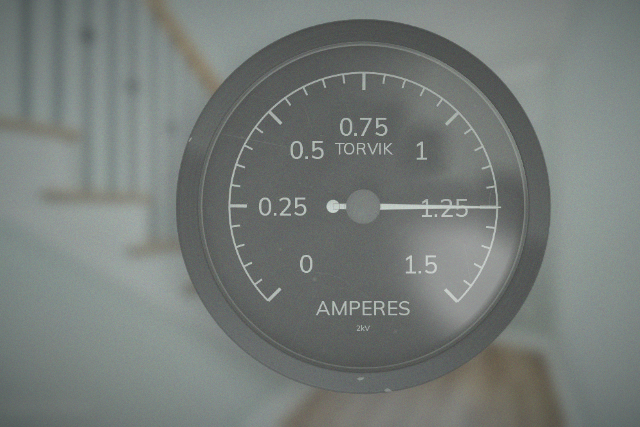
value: {"value": 1.25, "unit": "A"}
